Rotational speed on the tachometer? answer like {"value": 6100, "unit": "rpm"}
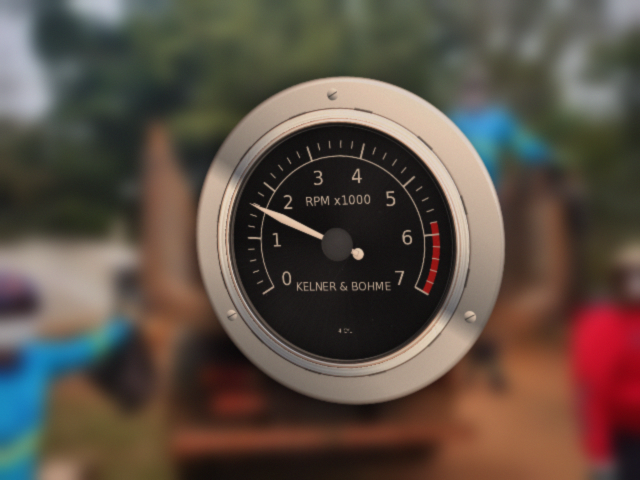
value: {"value": 1600, "unit": "rpm"}
